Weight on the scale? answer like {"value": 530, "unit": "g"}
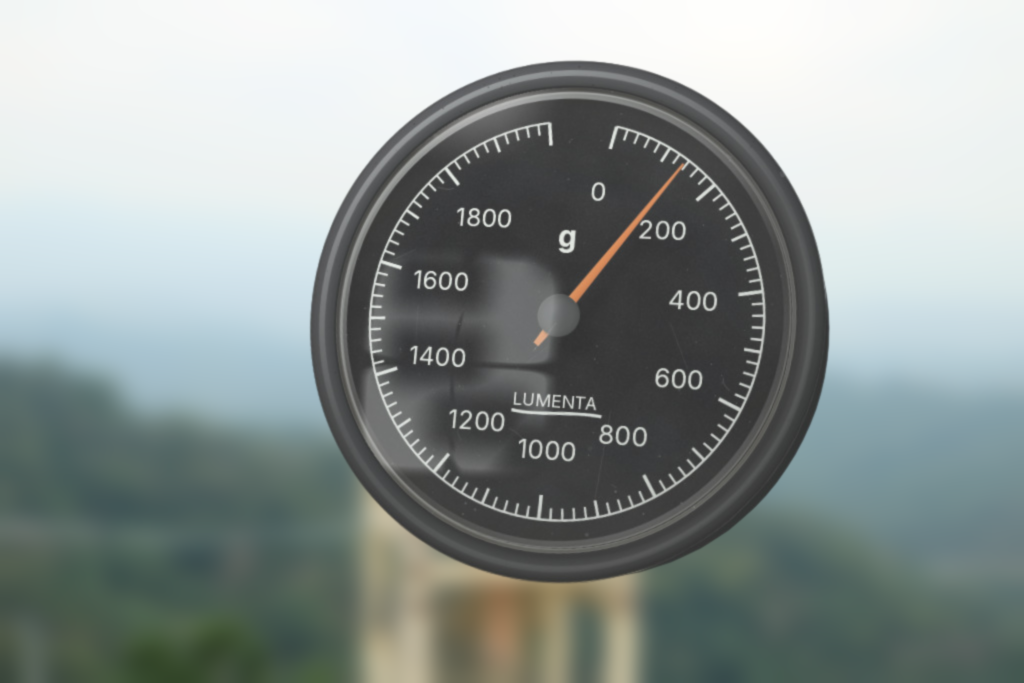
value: {"value": 140, "unit": "g"}
